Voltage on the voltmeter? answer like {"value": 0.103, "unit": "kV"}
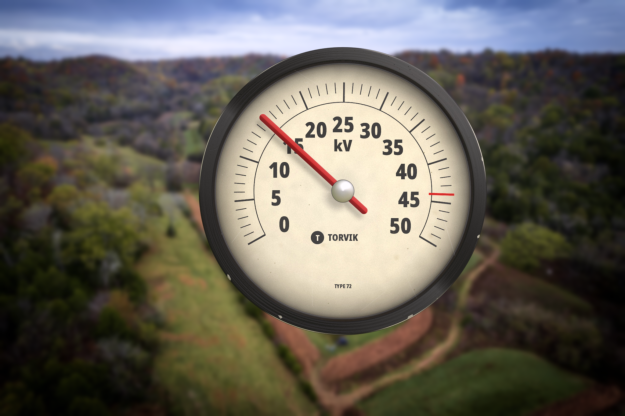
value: {"value": 15, "unit": "kV"}
